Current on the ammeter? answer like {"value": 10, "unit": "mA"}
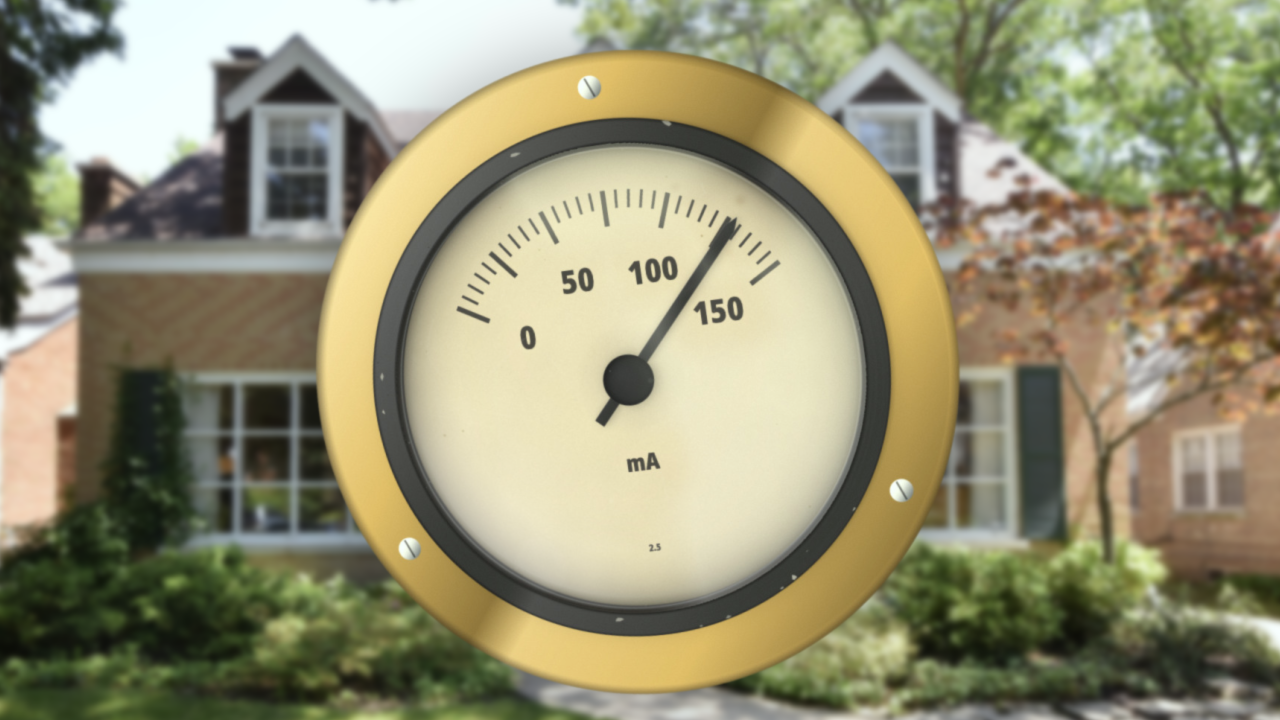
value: {"value": 127.5, "unit": "mA"}
